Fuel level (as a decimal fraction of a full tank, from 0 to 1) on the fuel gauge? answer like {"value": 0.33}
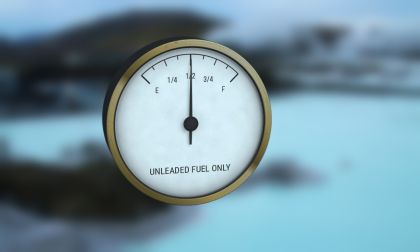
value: {"value": 0.5}
